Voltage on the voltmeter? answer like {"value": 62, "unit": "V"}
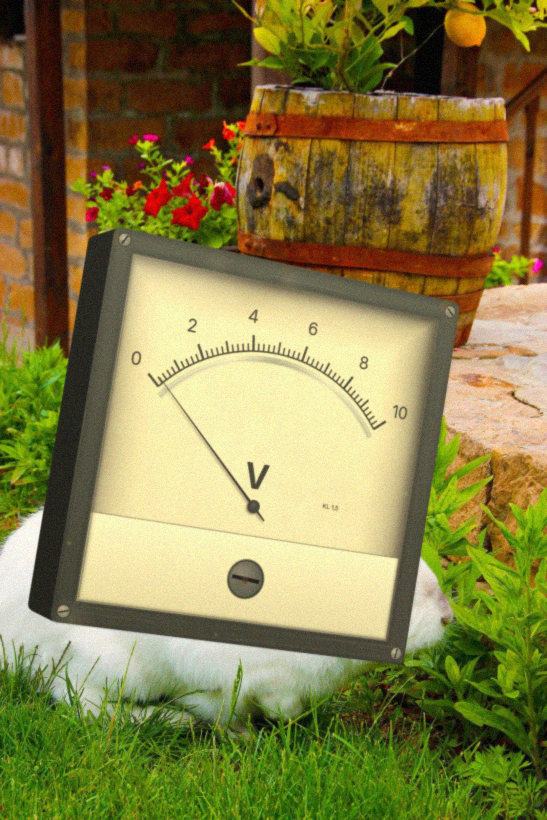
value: {"value": 0.2, "unit": "V"}
